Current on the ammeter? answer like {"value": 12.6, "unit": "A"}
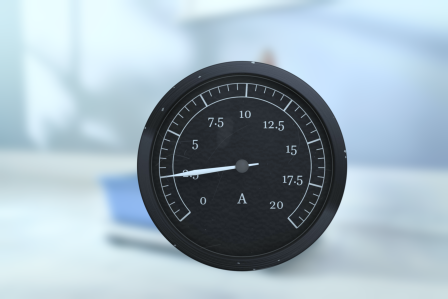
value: {"value": 2.5, "unit": "A"}
